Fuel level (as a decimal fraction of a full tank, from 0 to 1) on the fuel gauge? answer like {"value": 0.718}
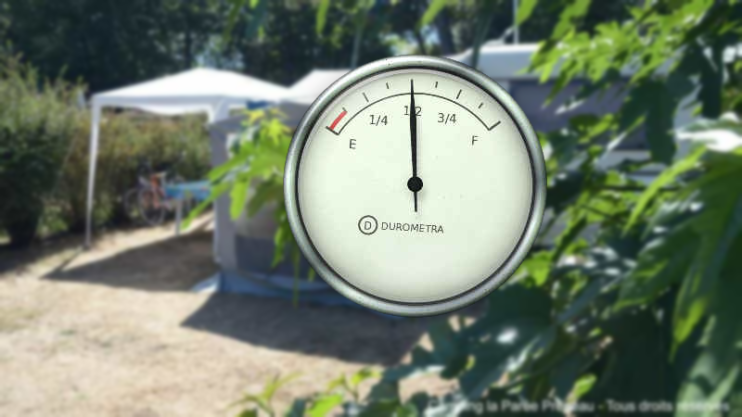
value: {"value": 0.5}
